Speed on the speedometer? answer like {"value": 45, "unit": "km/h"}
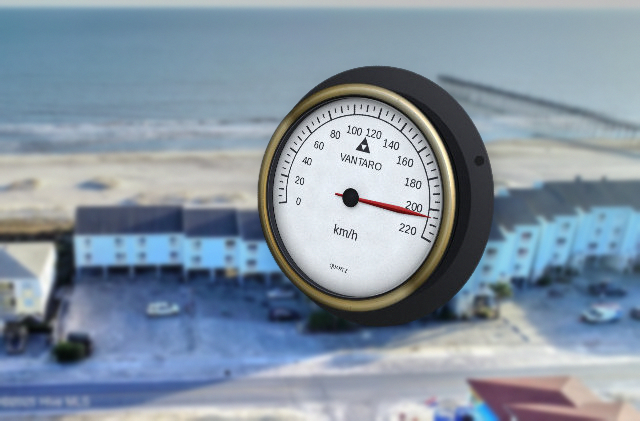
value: {"value": 205, "unit": "km/h"}
